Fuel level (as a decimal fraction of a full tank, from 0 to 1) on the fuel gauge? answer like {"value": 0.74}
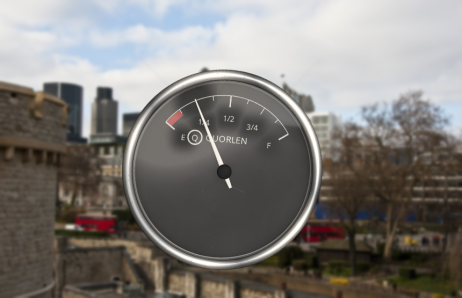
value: {"value": 0.25}
